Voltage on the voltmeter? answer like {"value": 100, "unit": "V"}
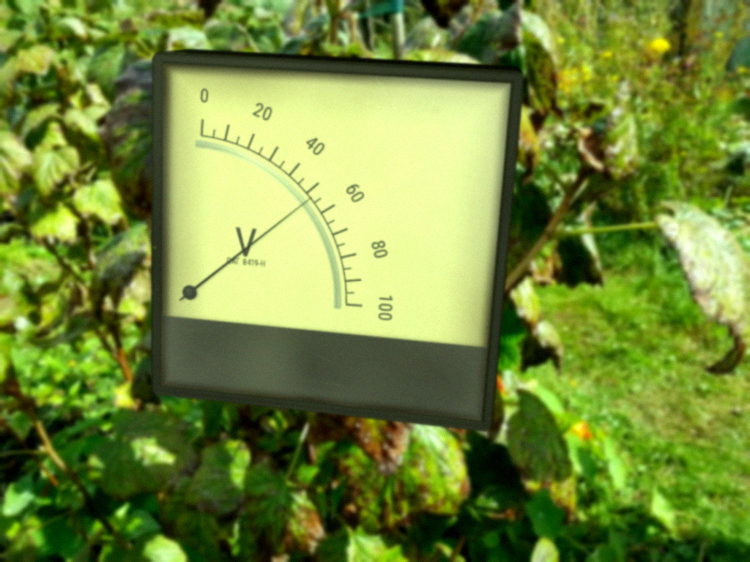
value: {"value": 52.5, "unit": "V"}
